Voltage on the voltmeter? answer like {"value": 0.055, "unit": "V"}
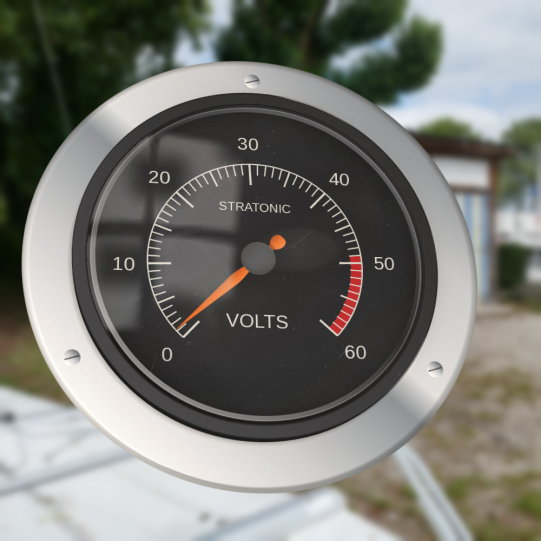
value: {"value": 1, "unit": "V"}
